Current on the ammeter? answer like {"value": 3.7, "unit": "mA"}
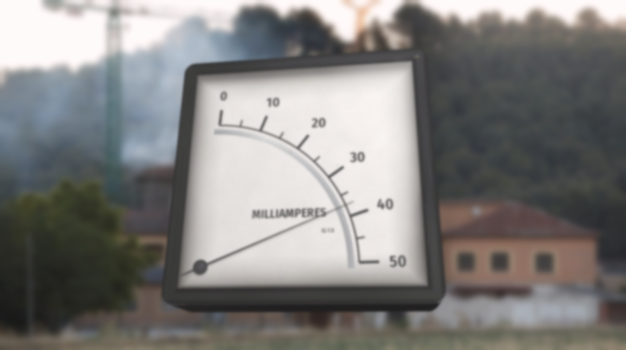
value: {"value": 37.5, "unit": "mA"}
